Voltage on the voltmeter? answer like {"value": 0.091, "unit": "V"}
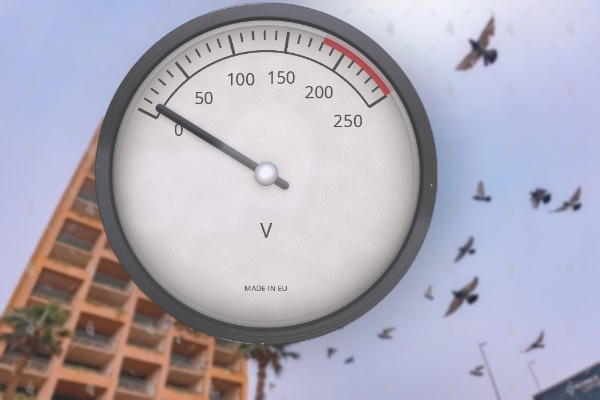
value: {"value": 10, "unit": "V"}
